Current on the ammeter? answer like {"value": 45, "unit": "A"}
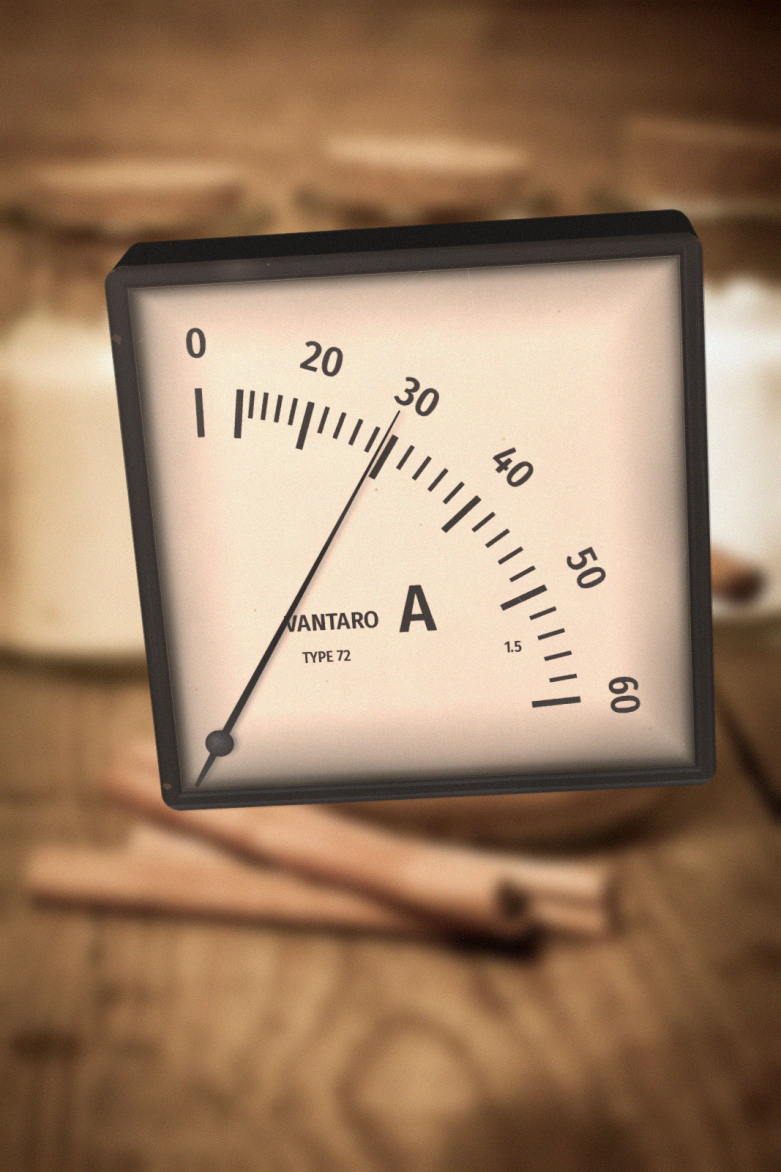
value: {"value": 29, "unit": "A"}
